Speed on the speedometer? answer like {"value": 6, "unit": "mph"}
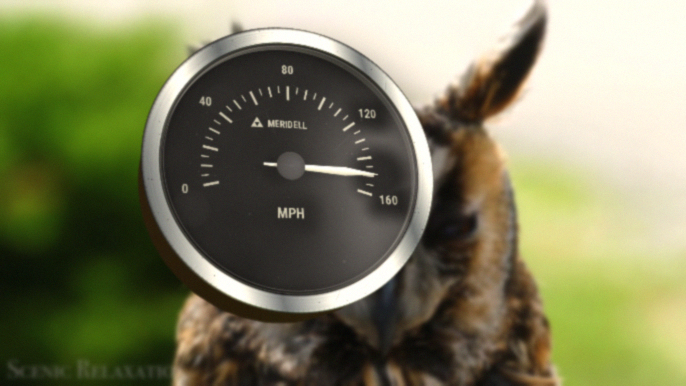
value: {"value": 150, "unit": "mph"}
